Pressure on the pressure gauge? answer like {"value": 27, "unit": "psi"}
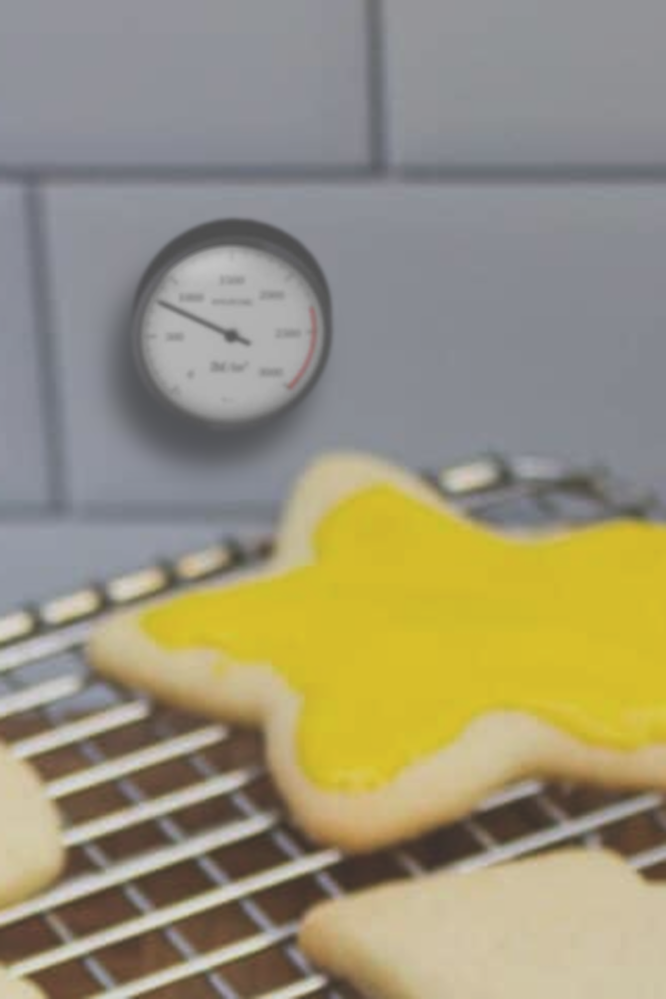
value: {"value": 800, "unit": "psi"}
